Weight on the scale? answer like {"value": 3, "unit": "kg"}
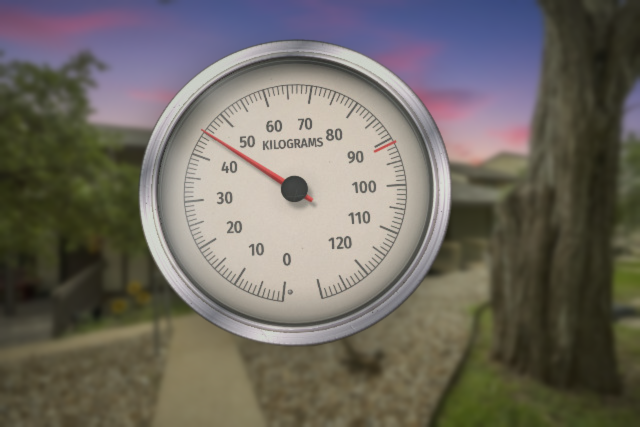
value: {"value": 45, "unit": "kg"}
